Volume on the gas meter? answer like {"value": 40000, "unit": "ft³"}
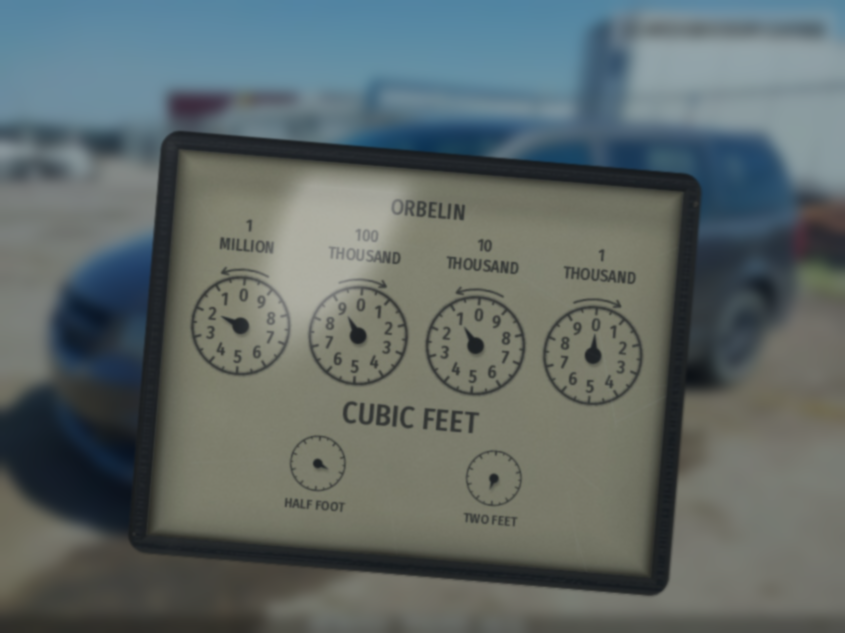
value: {"value": 191000, "unit": "ft³"}
